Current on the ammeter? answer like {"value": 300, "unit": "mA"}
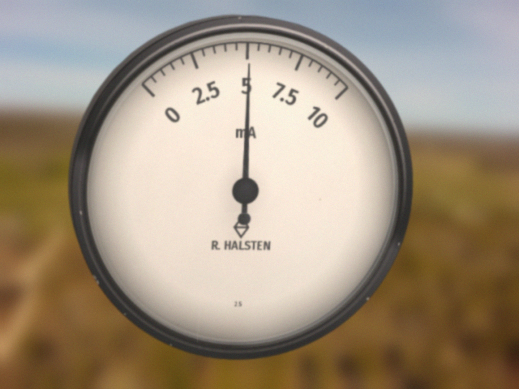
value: {"value": 5, "unit": "mA"}
